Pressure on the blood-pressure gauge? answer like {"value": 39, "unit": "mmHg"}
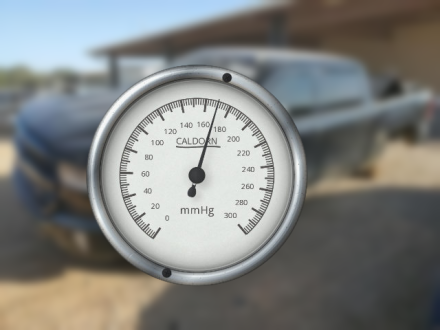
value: {"value": 170, "unit": "mmHg"}
